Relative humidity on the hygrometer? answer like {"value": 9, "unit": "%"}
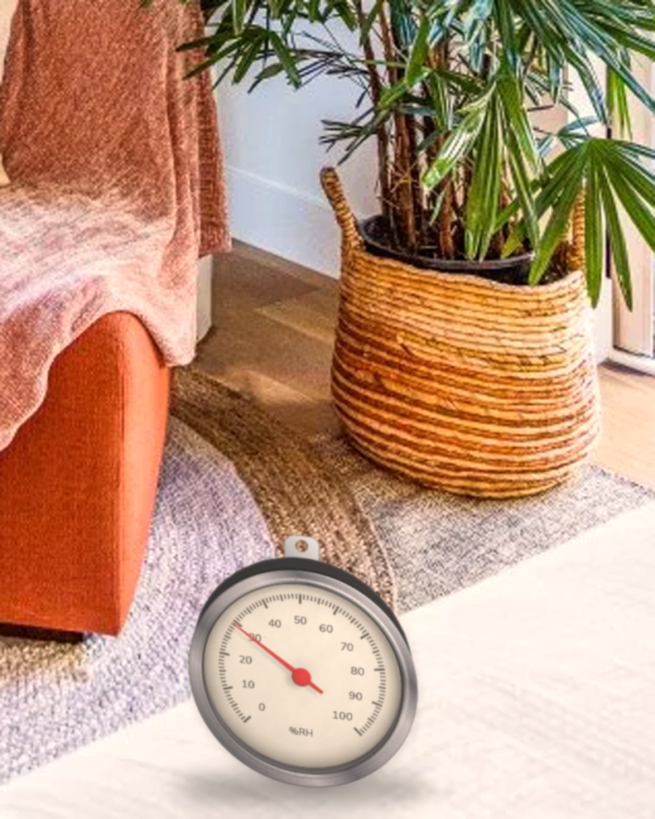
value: {"value": 30, "unit": "%"}
